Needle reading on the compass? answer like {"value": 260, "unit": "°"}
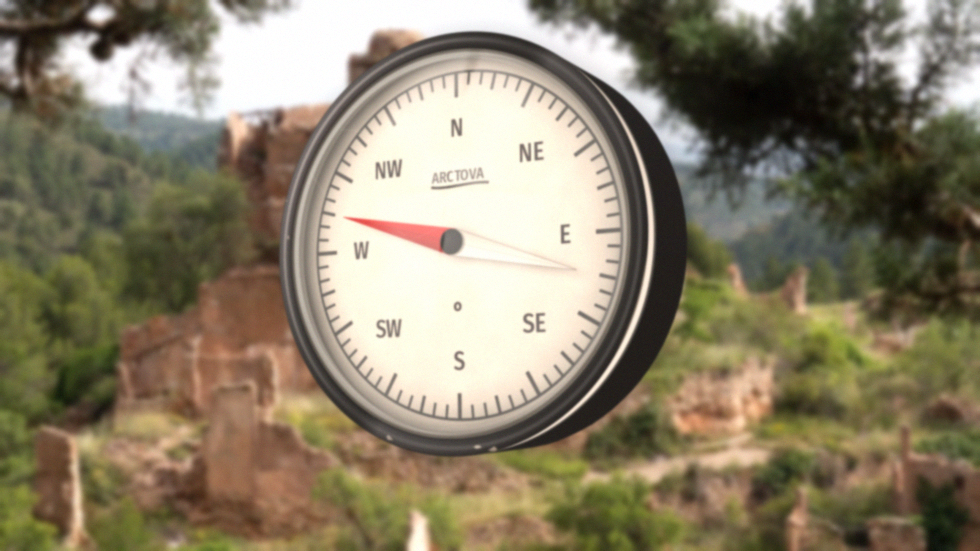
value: {"value": 285, "unit": "°"}
